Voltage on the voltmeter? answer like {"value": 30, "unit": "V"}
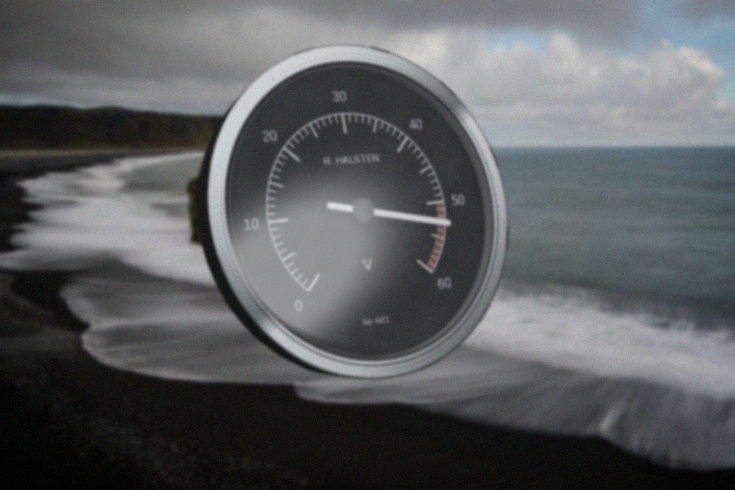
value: {"value": 53, "unit": "V"}
